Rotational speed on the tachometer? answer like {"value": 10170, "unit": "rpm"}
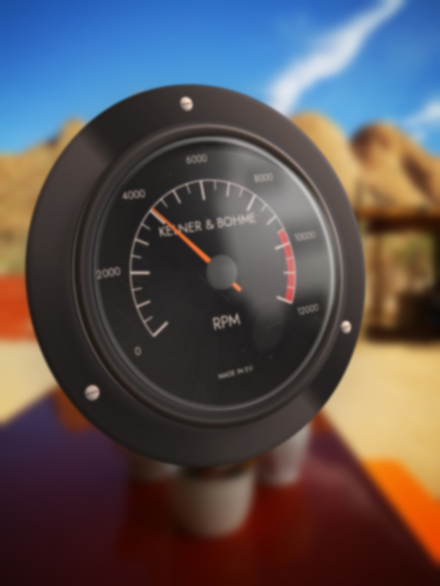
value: {"value": 4000, "unit": "rpm"}
